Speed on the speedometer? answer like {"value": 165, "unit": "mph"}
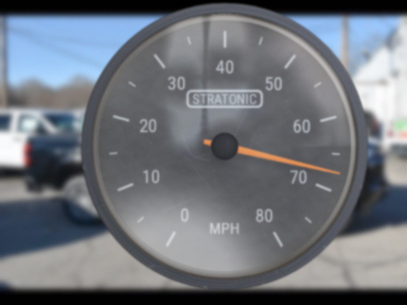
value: {"value": 67.5, "unit": "mph"}
